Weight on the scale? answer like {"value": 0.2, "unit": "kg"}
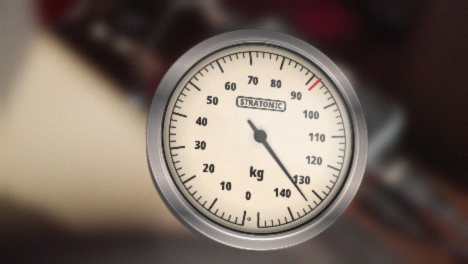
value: {"value": 134, "unit": "kg"}
